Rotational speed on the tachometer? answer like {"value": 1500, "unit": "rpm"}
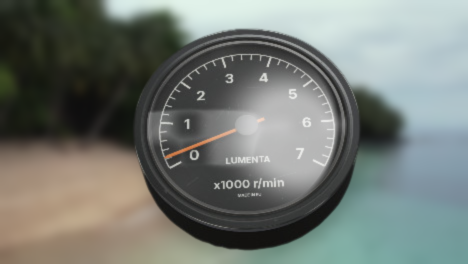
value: {"value": 200, "unit": "rpm"}
